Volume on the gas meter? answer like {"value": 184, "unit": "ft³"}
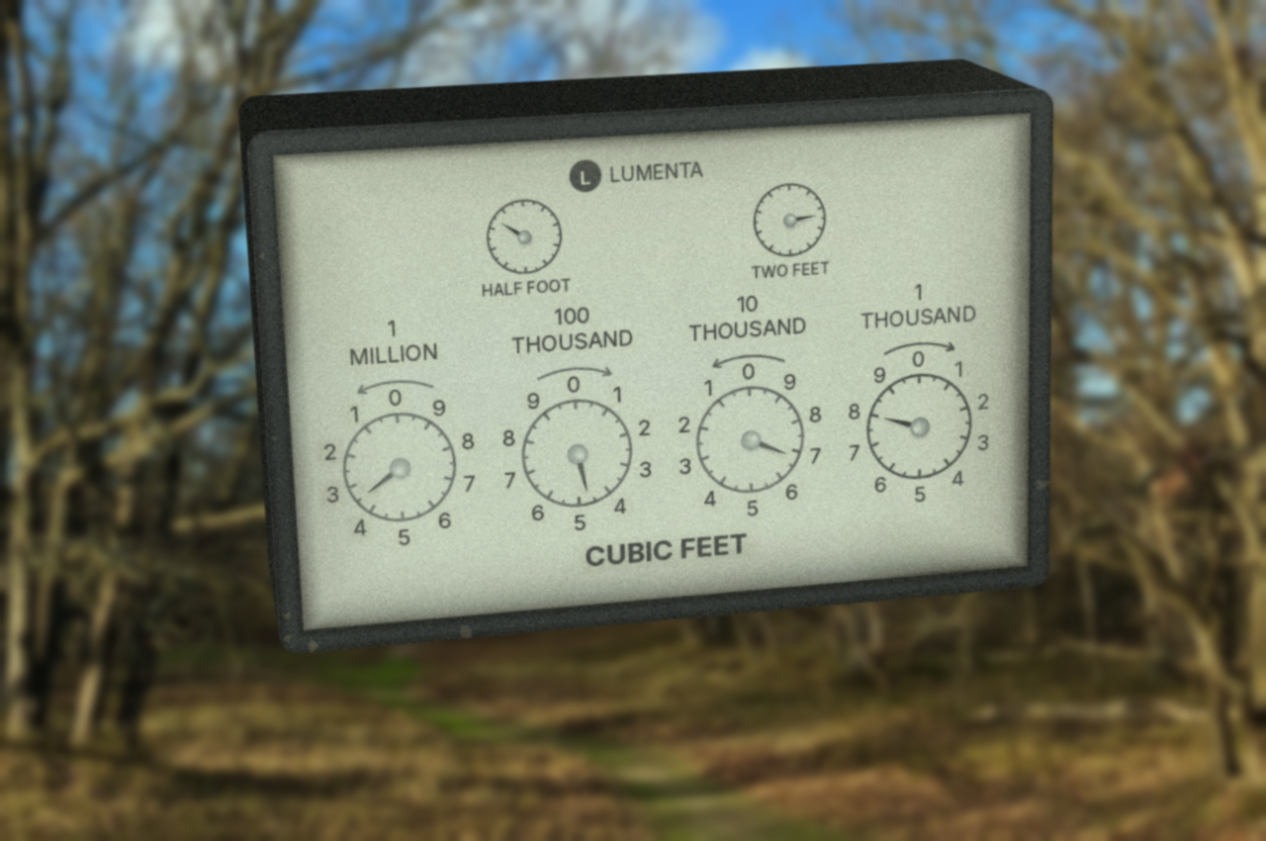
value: {"value": 346800, "unit": "ft³"}
